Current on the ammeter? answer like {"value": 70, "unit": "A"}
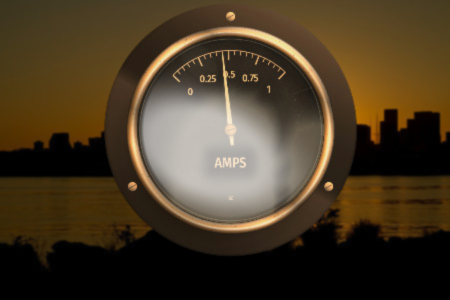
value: {"value": 0.45, "unit": "A"}
